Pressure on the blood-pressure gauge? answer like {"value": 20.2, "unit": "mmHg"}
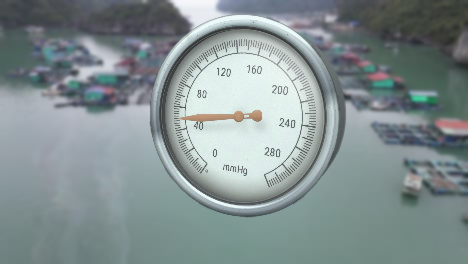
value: {"value": 50, "unit": "mmHg"}
